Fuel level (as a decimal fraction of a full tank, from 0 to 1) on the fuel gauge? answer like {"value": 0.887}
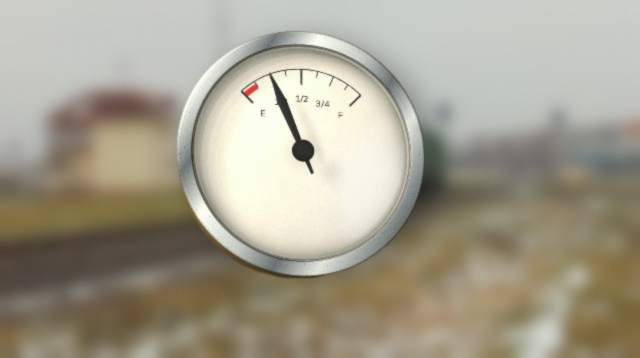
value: {"value": 0.25}
